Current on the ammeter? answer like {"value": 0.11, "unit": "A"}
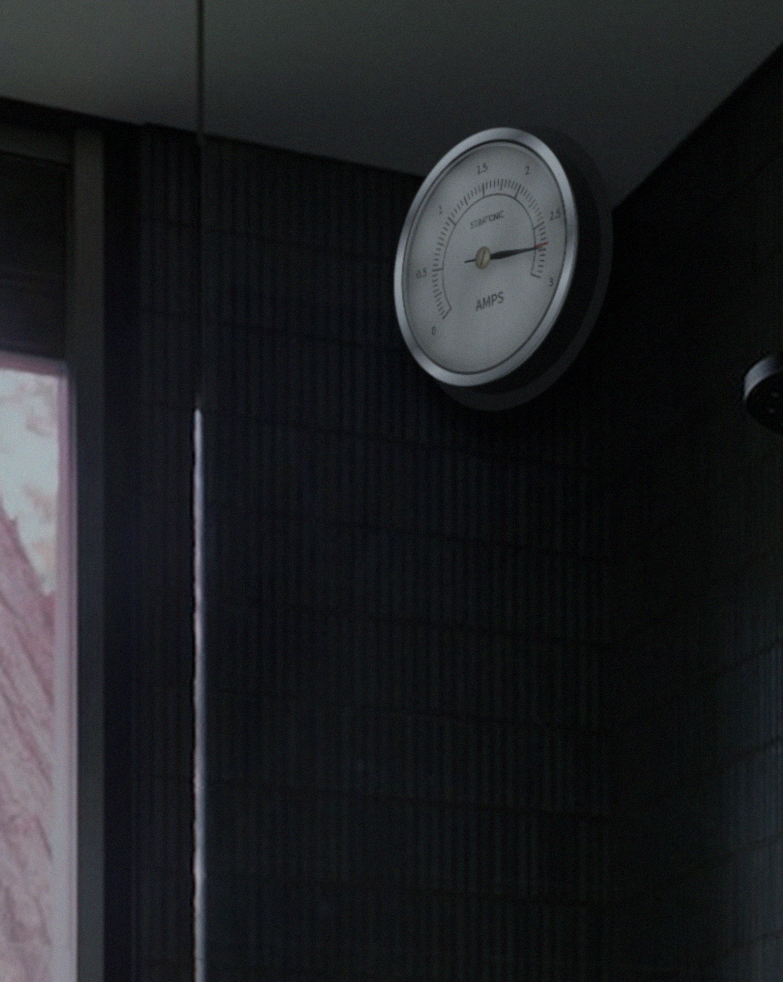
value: {"value": 2.75, "unit": "A"}
